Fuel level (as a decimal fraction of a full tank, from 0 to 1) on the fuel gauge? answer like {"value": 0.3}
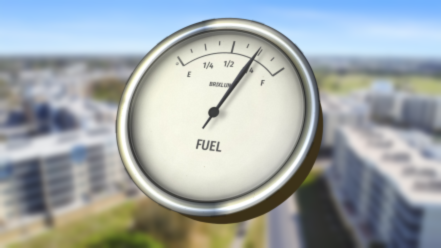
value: {"value": 0.75}
